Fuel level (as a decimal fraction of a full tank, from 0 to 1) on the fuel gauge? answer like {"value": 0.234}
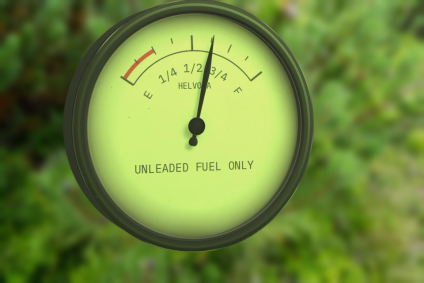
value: {"value": 0.625}
